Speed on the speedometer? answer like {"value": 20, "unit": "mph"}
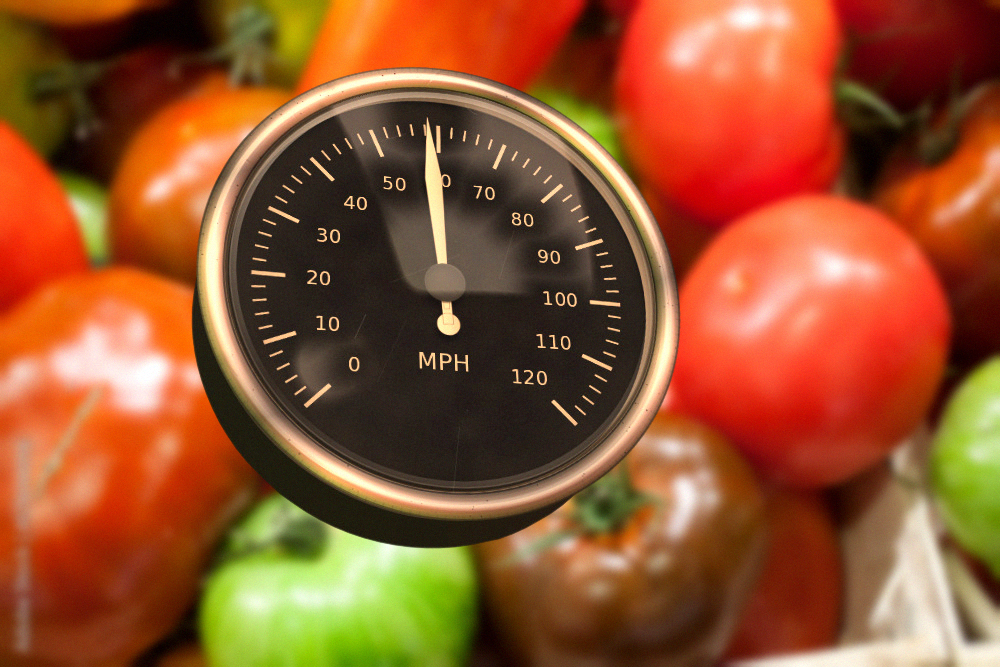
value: {"value": 58, "unit": "mph"}
